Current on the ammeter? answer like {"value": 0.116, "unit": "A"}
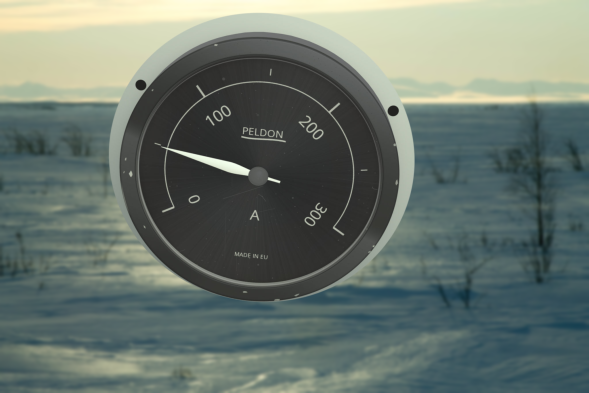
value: {"value": 50, "unit": "A"}
